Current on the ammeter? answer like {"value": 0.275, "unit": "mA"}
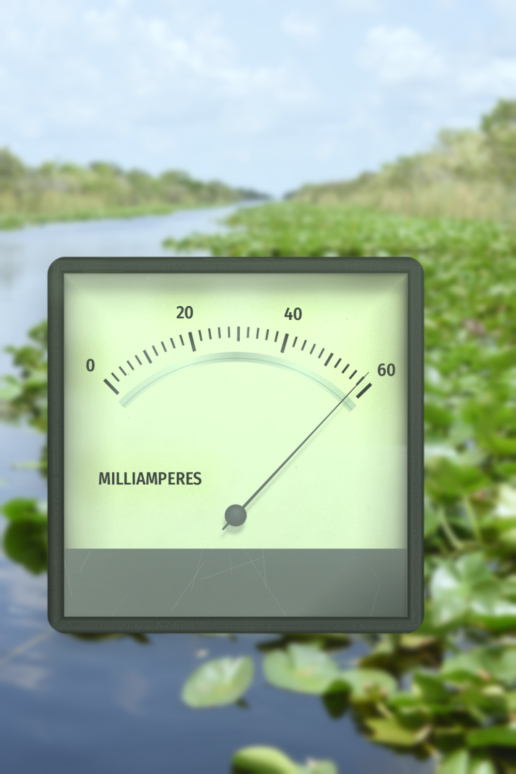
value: {"value": 58, "unit": "mA"}
